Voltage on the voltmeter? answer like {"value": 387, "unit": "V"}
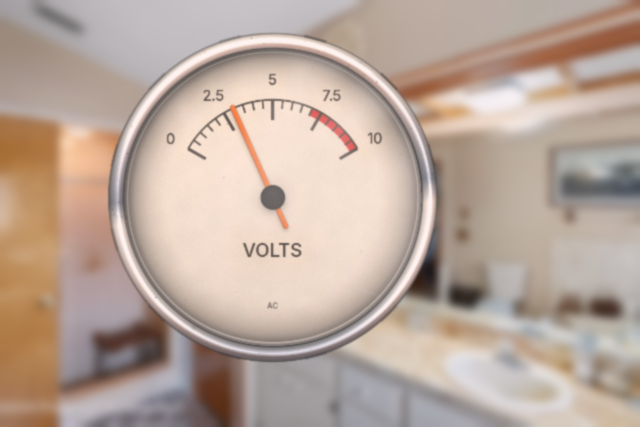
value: {"value": 3, "unit": "V"}
